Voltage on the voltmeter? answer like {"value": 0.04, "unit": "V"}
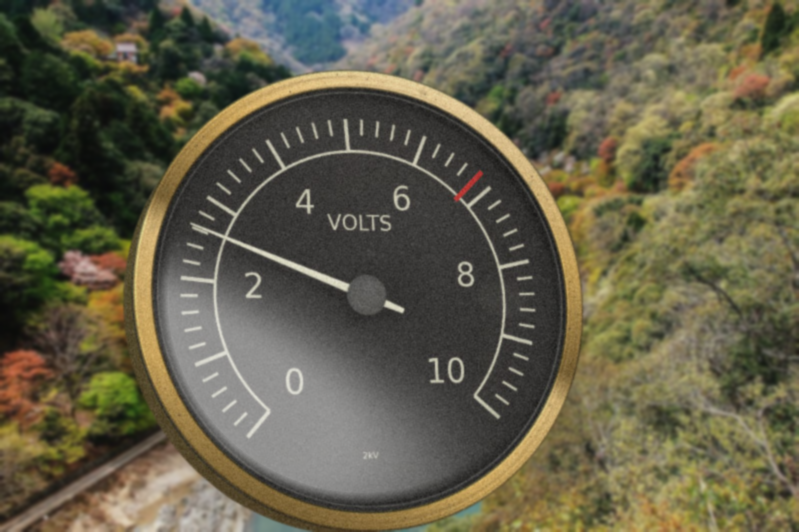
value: {"value": 2.6, "unit": "V"}
